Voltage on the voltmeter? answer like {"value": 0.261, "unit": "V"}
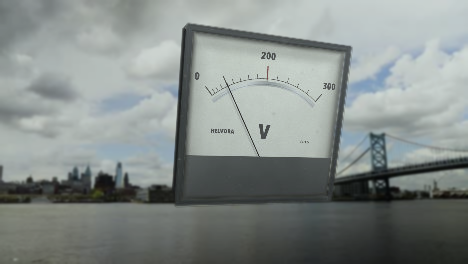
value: {"value": 100, "unit": "V"}
